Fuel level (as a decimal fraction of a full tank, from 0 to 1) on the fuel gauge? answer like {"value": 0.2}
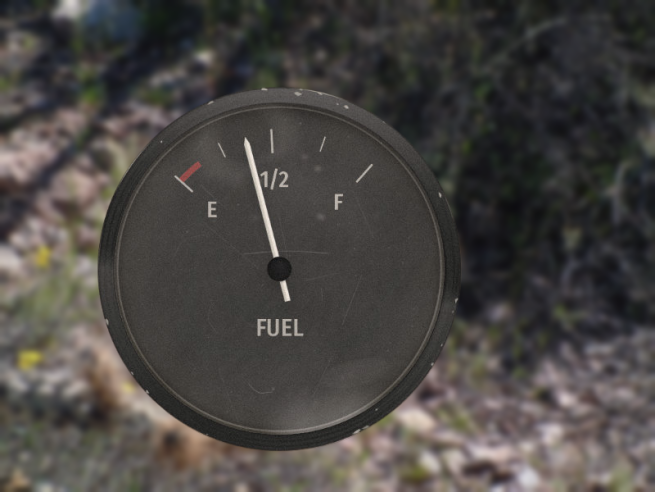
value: {"value": 0.375}
